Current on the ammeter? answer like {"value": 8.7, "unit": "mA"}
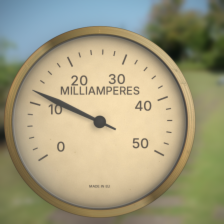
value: {"value": 12, "unit": "mA"}
